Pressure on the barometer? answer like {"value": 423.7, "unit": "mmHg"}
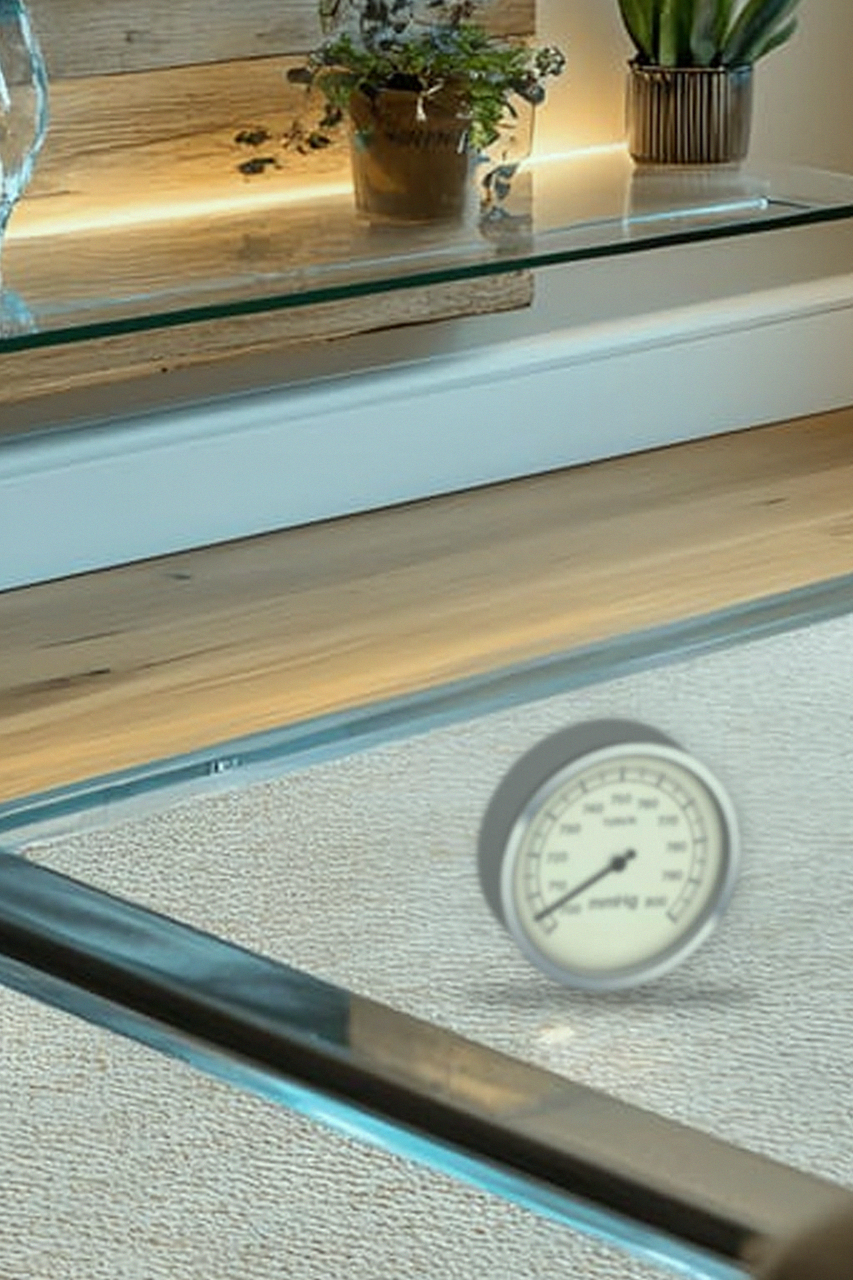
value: {"value": 705, "unit": "mmHg"}
